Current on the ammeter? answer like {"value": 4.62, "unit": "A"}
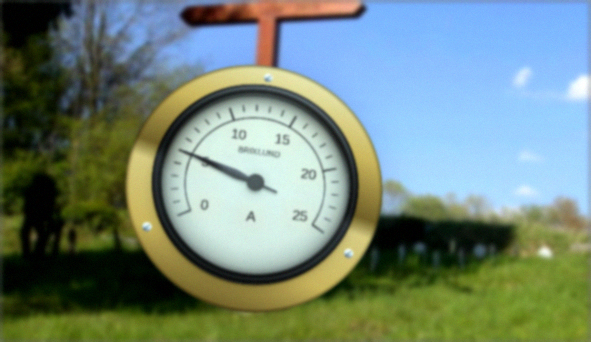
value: {"value": 5, "unit": "A"}
